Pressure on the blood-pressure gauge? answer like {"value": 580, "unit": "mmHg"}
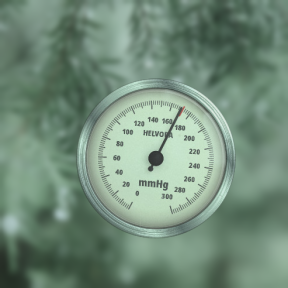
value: {"value": 170, "unit": "mmHg"}
